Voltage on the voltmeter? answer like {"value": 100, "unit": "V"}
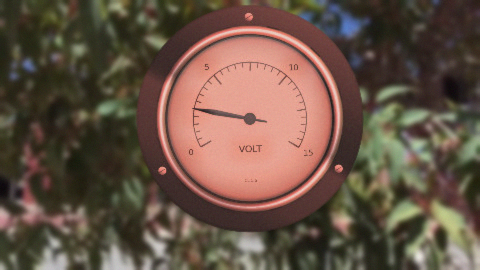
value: {"value": 2.5, "unit": "V"}
